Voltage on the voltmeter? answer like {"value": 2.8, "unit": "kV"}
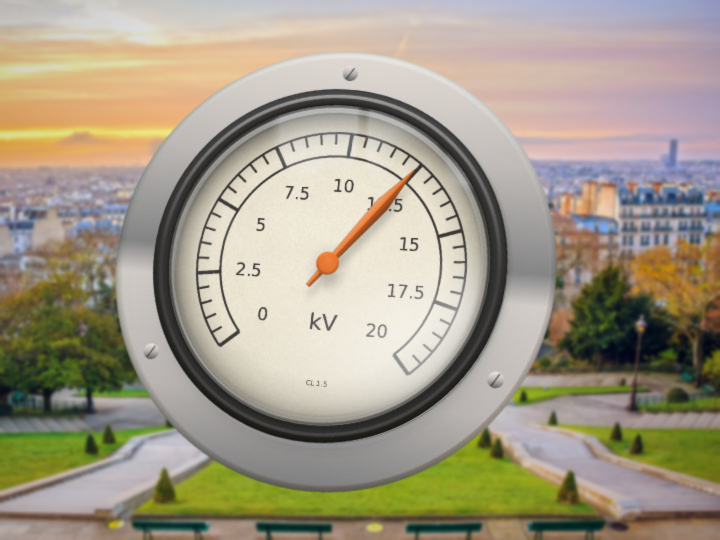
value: {"value": 12.5, "unit": "kV"}
